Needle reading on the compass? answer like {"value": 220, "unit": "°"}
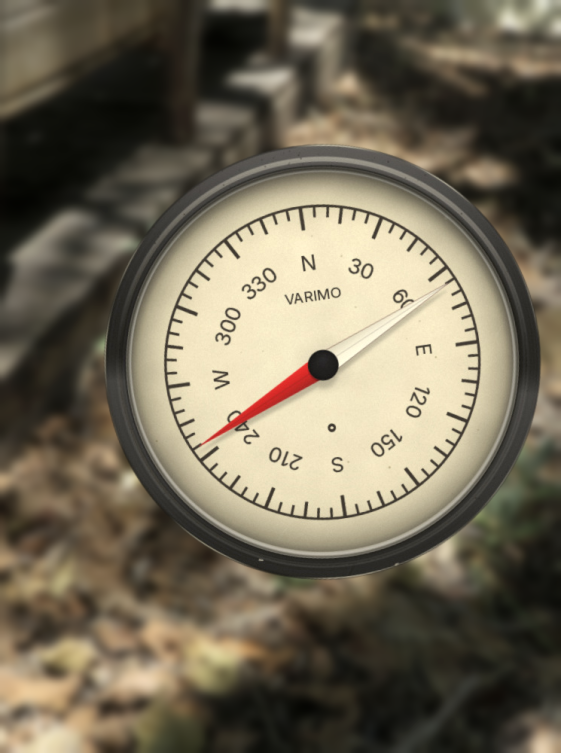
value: {"value": 245, "unit": "°"}
